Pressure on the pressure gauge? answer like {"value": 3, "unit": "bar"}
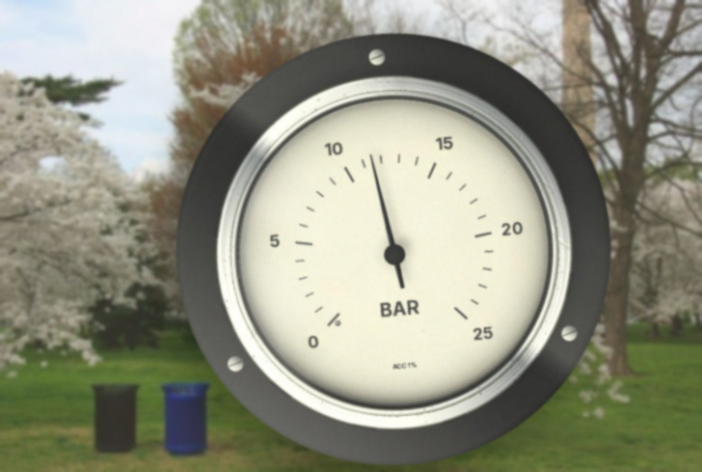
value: {"value": 11.5, "unit": "bar"}
